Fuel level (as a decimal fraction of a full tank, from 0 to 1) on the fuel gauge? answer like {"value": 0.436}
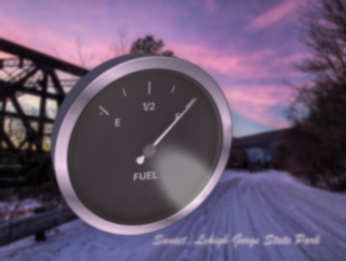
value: {"value": 1}
